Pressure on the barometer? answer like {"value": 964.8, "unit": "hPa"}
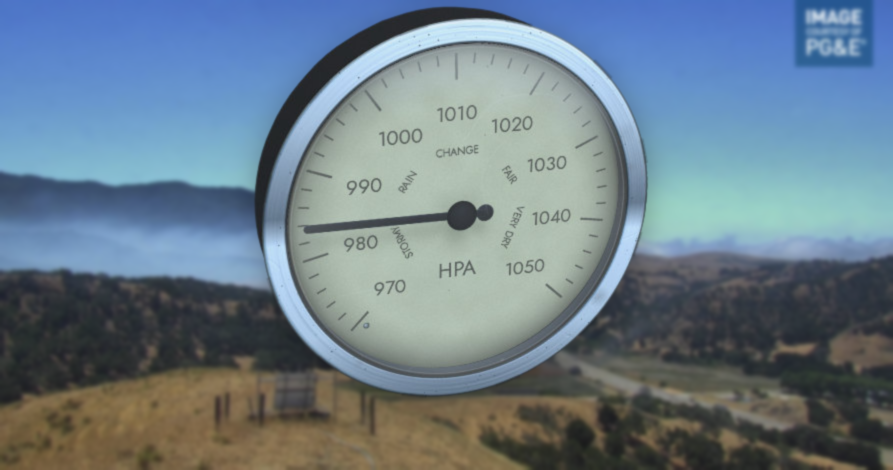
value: {"value": 984, "unit": "hPa"}
